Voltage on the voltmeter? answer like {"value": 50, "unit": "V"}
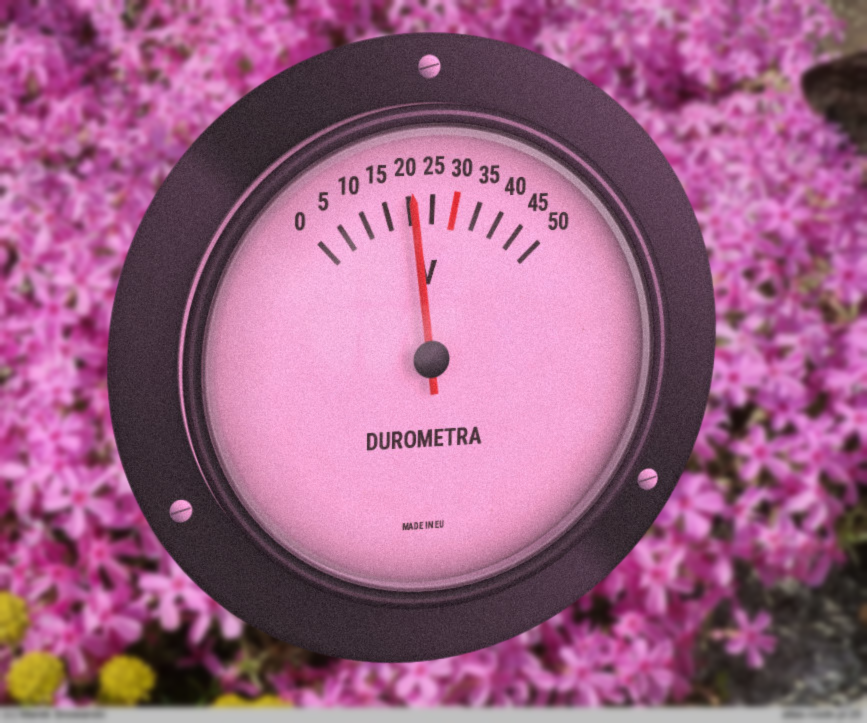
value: {"value": 20, "unit": "V"}
